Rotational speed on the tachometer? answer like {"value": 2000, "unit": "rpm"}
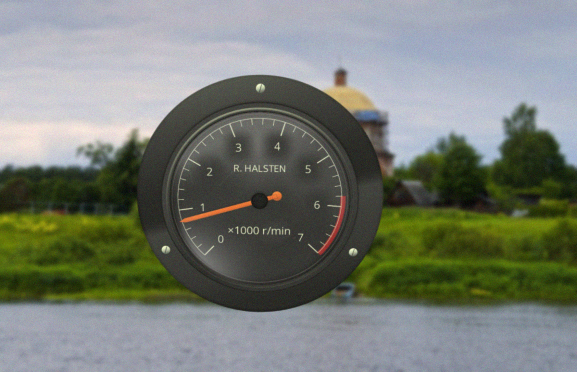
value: {"value": 800, "unit": "rpm"}
